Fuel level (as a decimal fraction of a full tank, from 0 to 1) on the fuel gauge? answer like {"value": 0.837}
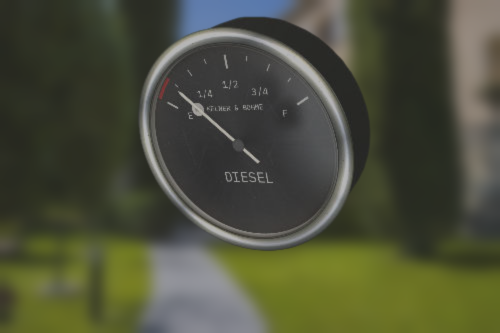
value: {"value": 0.125}
